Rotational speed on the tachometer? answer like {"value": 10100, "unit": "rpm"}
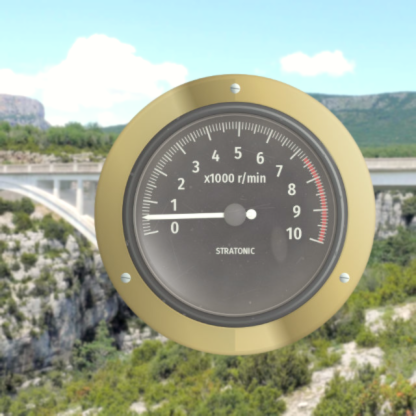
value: {"value": 500, "unit": "rpm"}
